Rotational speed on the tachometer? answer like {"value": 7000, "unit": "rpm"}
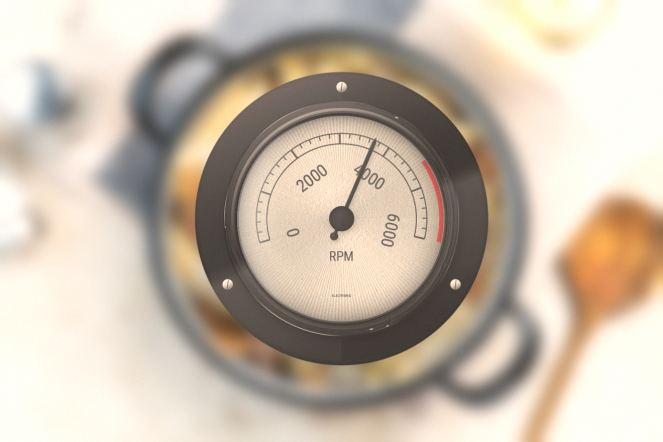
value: {"value": 3700, "unit": "rpm"}
